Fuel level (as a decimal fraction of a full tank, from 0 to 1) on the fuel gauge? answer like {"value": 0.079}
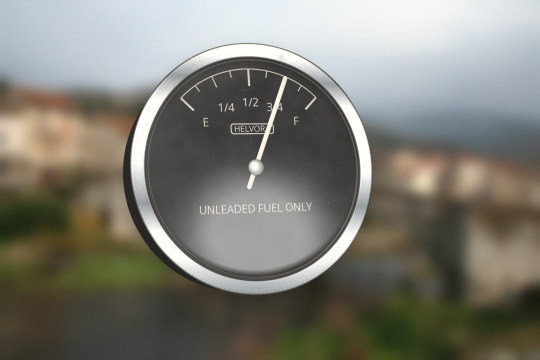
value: {"value": 0.75}
